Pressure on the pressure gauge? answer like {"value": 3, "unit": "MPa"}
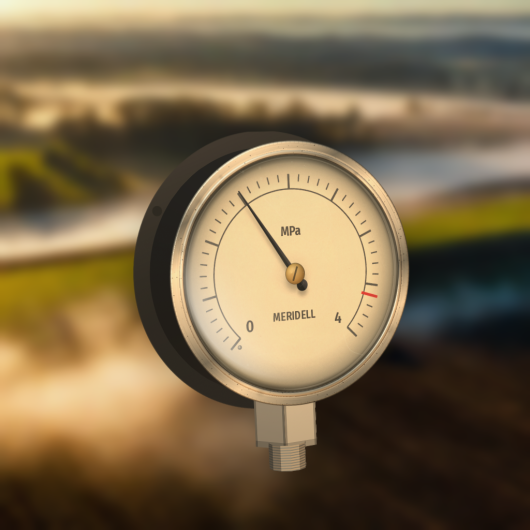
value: {"value": 1.5, "unit": "MPa"}
